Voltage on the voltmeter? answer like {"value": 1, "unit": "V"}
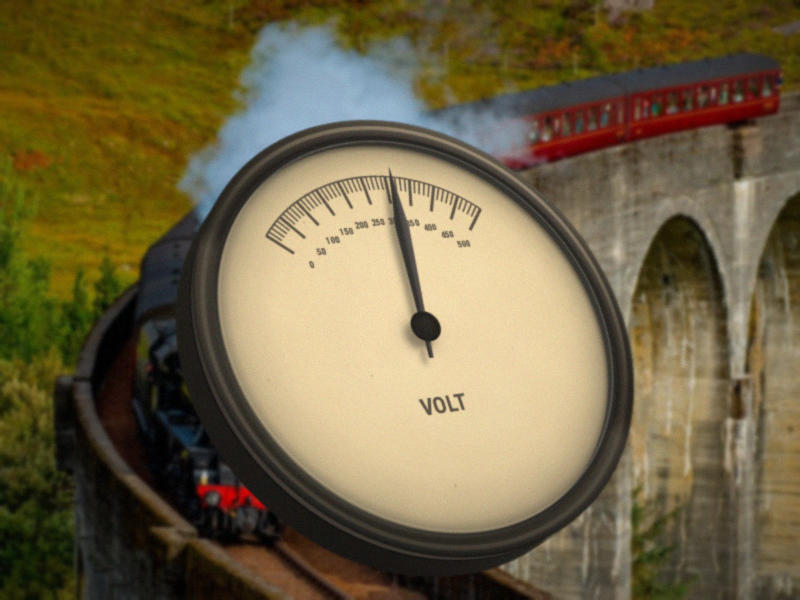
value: {"value": 300, "unit": "V"}
